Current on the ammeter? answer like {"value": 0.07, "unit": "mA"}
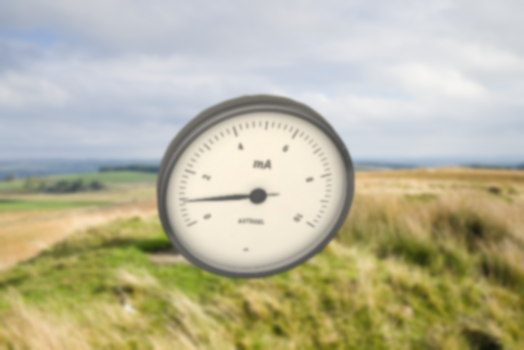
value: {"value": 1, "unit": "mA"}
